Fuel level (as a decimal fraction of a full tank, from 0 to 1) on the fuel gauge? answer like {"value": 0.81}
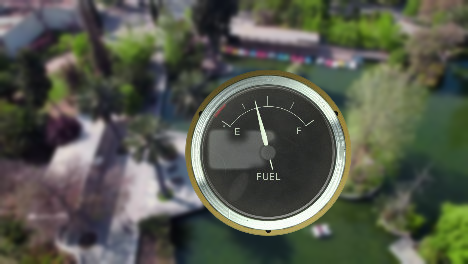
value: {"value": 0.375}
